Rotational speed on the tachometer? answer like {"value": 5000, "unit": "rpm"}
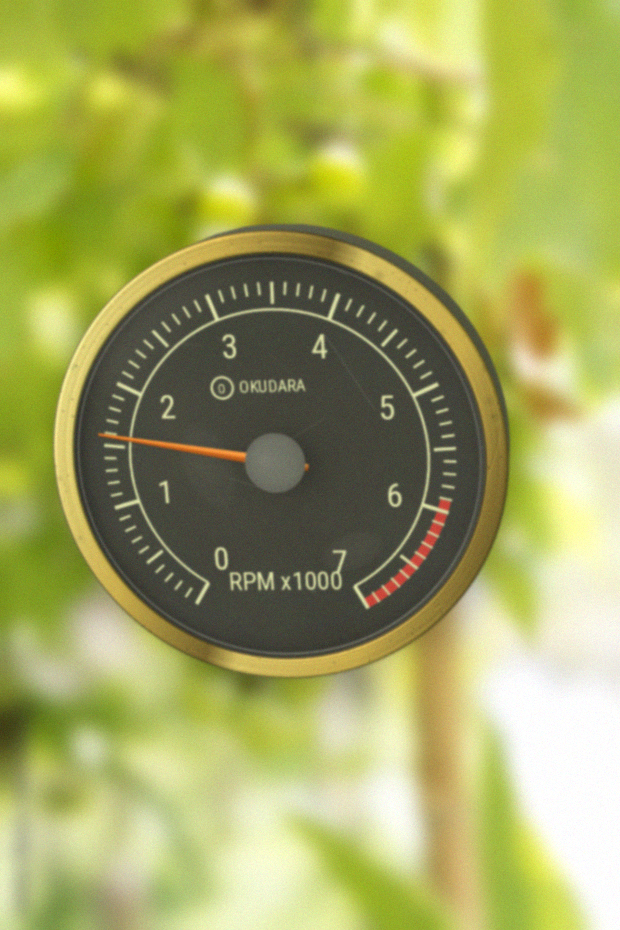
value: {"value": 1600, "unit": "rpm"}
